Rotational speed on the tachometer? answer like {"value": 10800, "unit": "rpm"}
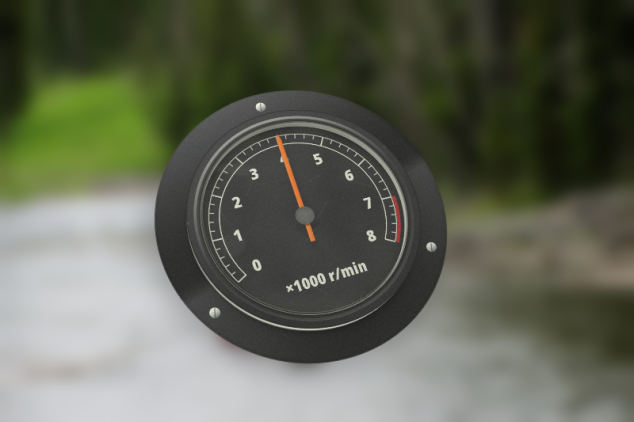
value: {"value": 4000, "unit": "rpm"}
